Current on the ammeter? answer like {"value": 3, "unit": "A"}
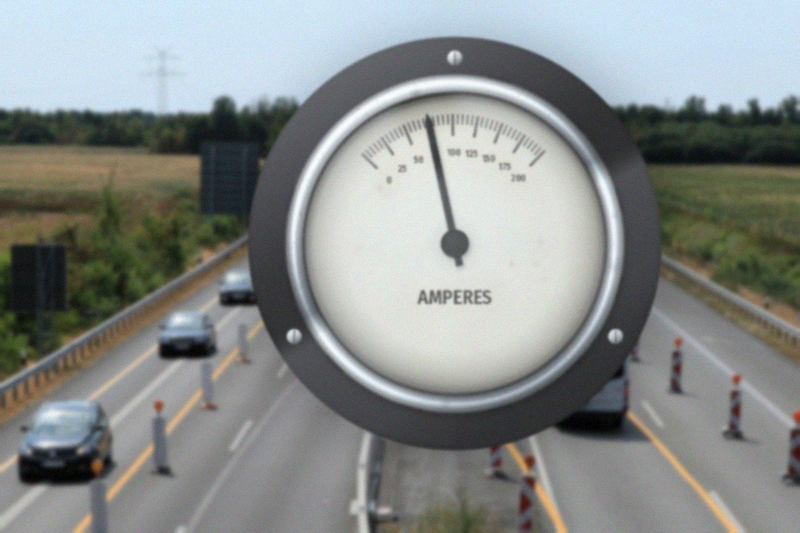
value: {"value": 75, "unit": "A"}
